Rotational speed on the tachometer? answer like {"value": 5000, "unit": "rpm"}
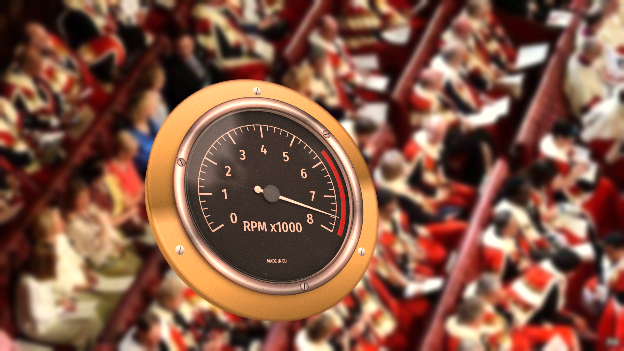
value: {"value": 7600, "unit": "rpm"}
